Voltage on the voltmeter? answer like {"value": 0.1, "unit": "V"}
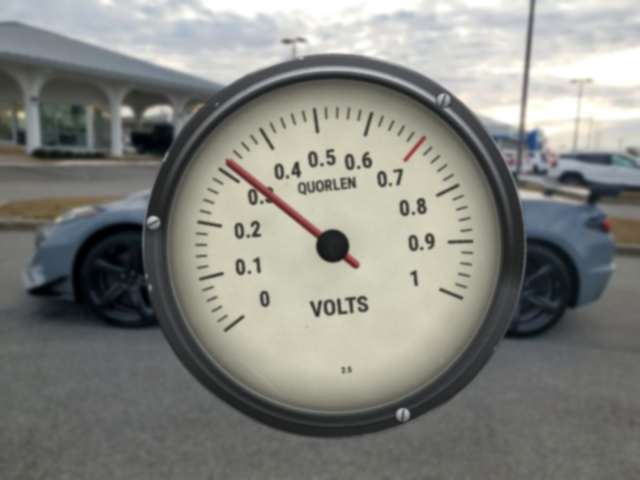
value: {"value": 0.32, "unit": "V"}
